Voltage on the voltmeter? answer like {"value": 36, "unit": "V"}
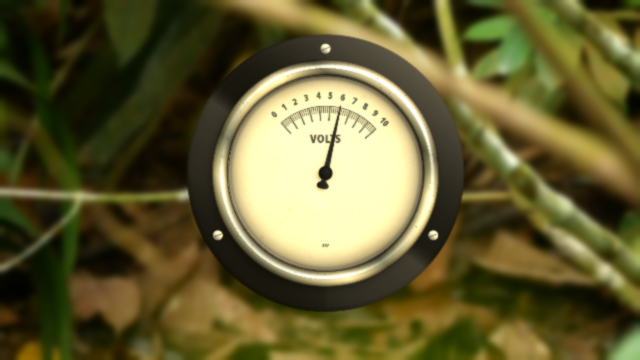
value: {"value": 6, "unit": "V"}
